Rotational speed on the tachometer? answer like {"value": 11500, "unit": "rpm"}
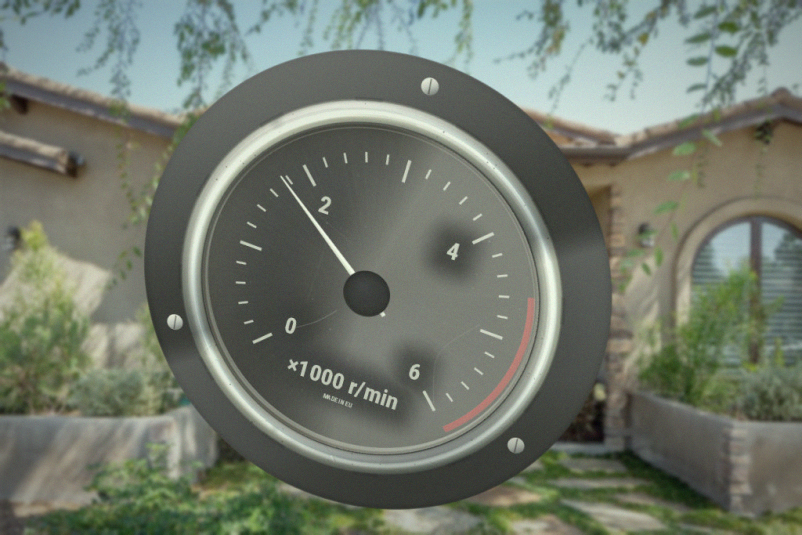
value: {"value": 1800, "unit": "rpm"}
